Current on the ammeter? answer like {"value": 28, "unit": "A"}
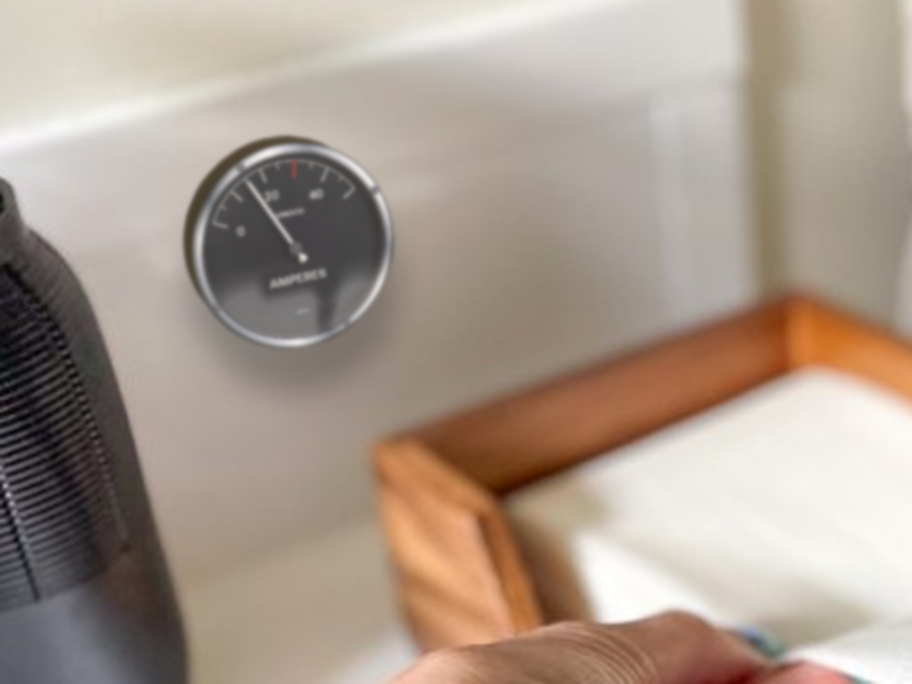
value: {"value": 15, "unit": "A"}
